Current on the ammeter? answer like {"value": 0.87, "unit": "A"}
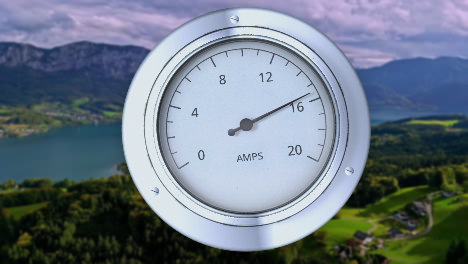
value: {"value": 15.5, "unit": "A"}
